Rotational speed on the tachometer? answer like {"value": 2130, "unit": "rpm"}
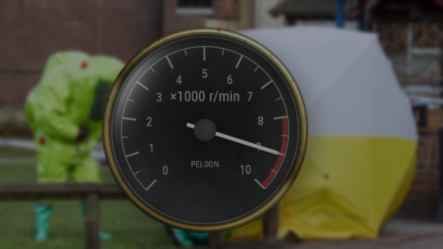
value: {"value": 9000, "unit": "rpm"}
